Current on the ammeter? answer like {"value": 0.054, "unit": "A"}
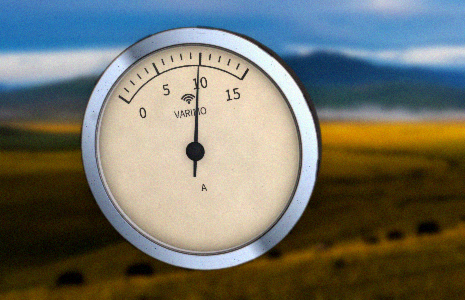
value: {"value": 10, "unit": "A"}
